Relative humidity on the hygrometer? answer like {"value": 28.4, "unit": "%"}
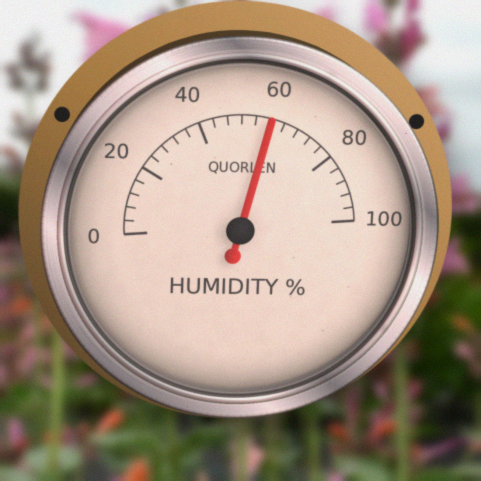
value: {"value": 60, "unit": "%"}
